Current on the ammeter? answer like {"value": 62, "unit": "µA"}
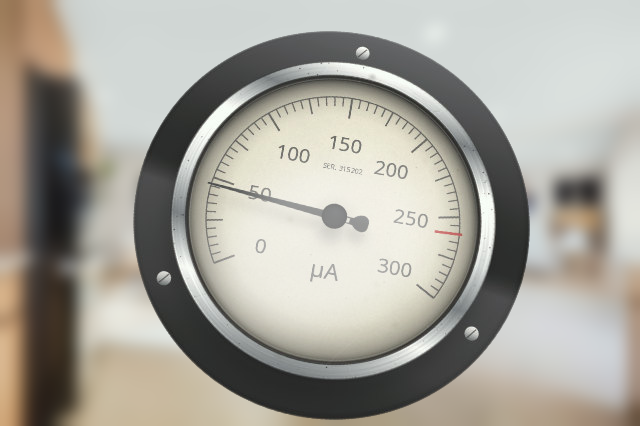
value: {"value": 45, "unit": "µA"}
